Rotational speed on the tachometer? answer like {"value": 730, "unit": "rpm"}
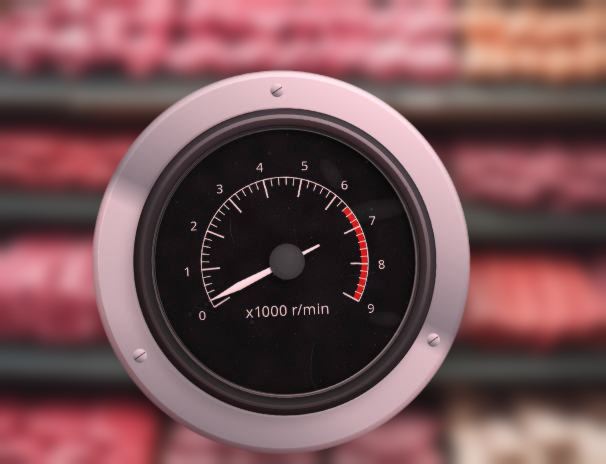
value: {"value": 200, "unit": "rpm"}
